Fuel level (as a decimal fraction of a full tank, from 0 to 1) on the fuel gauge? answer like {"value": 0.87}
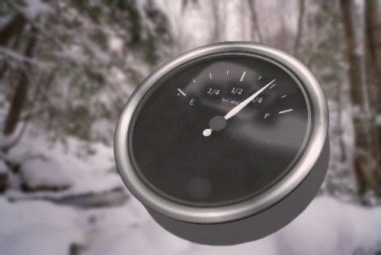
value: {"value": 0.75}
